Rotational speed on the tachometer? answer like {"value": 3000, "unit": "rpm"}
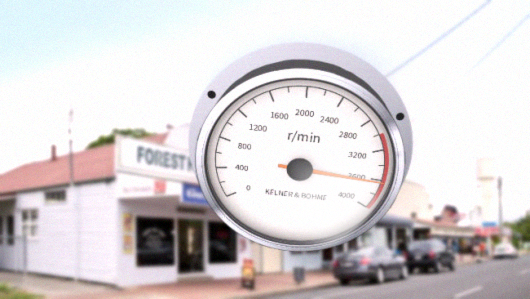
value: {"value": 3600, "unit": "rpm"}
